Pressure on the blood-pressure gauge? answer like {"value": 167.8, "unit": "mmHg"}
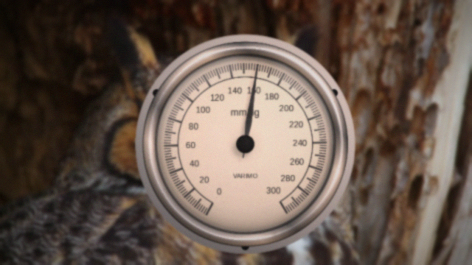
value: {"value": 160, "unit": "mmHg"}
